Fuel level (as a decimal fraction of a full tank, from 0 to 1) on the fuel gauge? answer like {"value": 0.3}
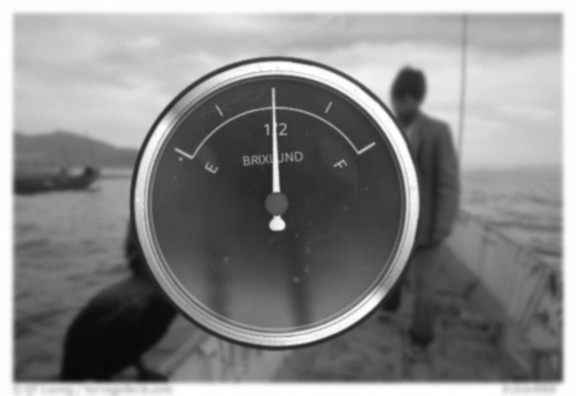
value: {"value": 0.5}
